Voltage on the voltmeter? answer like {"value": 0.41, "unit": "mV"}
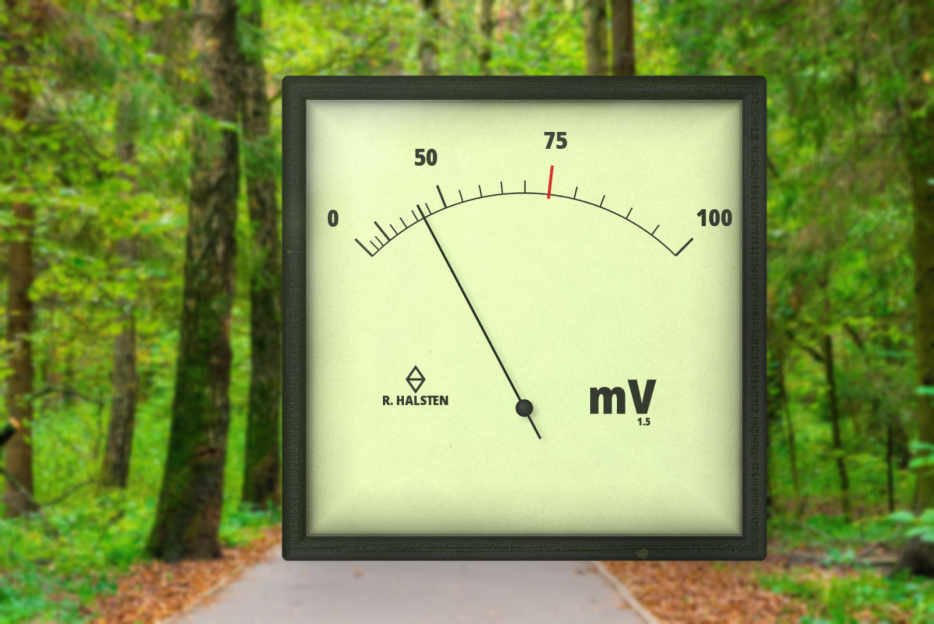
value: {"value": 42.5, "unit": "mV"}
